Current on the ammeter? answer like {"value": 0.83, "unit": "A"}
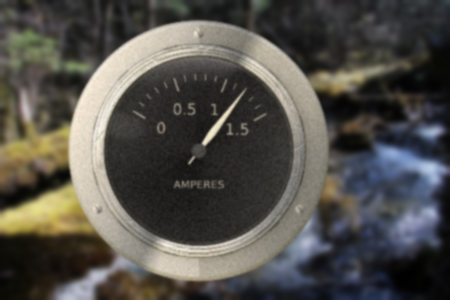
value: {"value": 1.2, "unit": "A"}
